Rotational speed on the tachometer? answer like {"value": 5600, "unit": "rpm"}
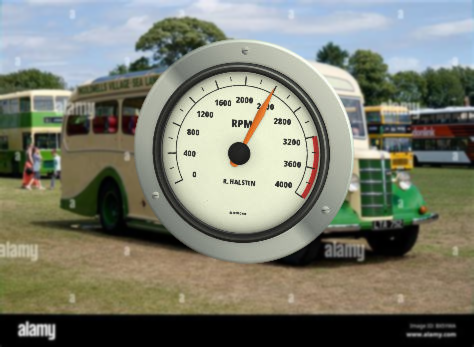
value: {"value": 2400, "unit": "rpm"}
